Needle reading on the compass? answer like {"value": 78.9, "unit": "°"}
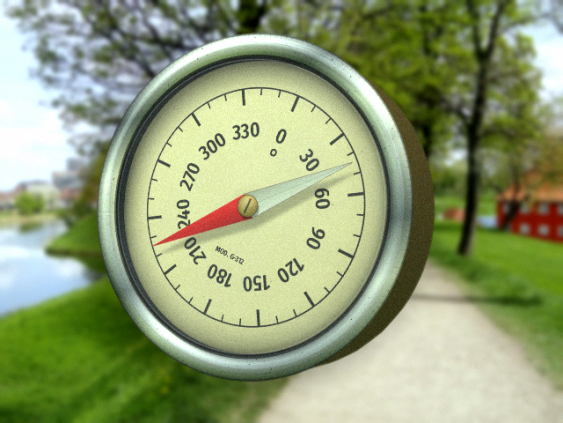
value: {"value": 225, "unit": "°"}
